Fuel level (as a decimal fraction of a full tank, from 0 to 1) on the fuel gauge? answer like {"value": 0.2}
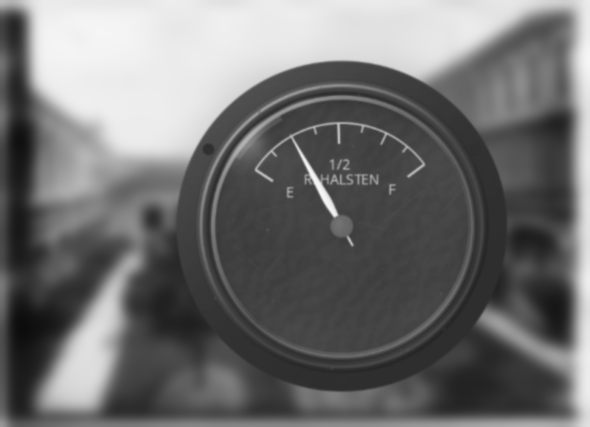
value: {"value": 0.25}
